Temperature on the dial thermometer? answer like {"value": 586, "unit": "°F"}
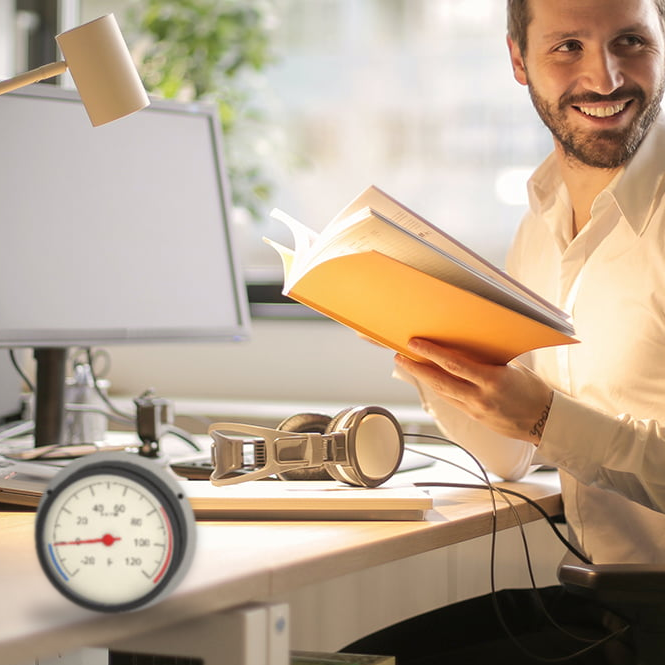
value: {"value": 0, "unit": "°F"}
